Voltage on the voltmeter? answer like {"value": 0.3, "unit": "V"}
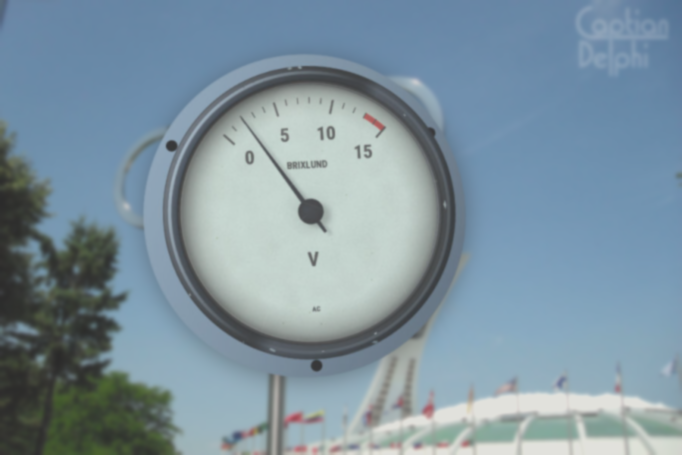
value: {"value": 2, "unit": "V"}
